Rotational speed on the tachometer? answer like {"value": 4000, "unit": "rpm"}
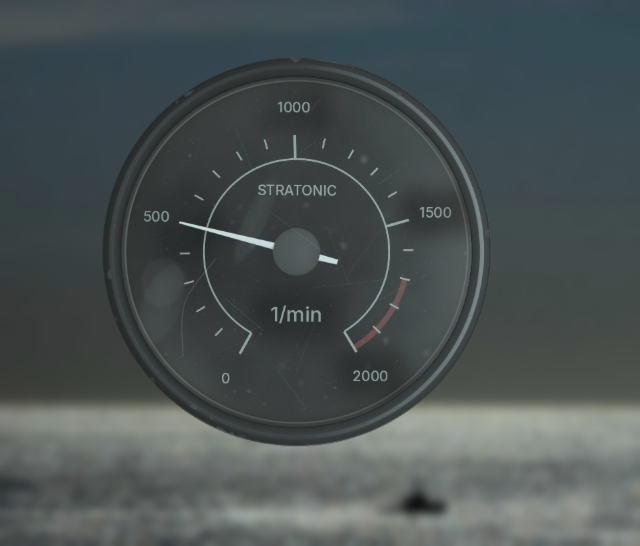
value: {"value": 500, "unit": "rpm"}
